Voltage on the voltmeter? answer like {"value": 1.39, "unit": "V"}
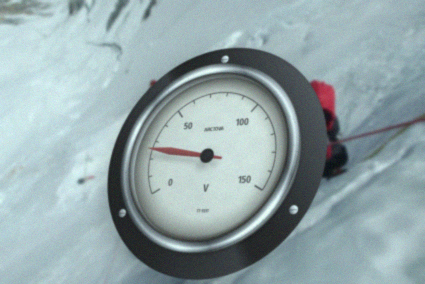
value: {"value": 25, "unit": "V"}
